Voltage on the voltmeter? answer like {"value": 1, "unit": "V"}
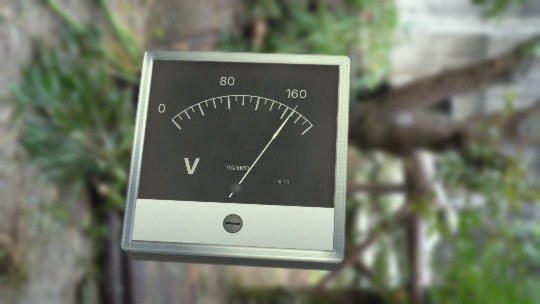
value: {"value": 170, "unit": "V"}
